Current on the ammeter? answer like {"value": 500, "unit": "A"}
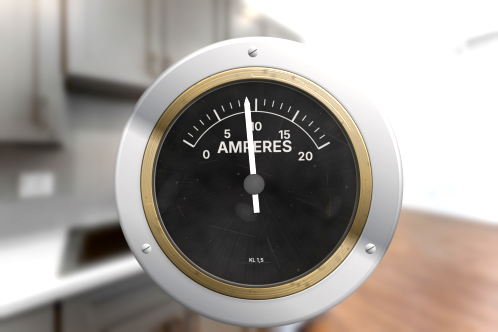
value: {"value": 9, "unit": "A"}
